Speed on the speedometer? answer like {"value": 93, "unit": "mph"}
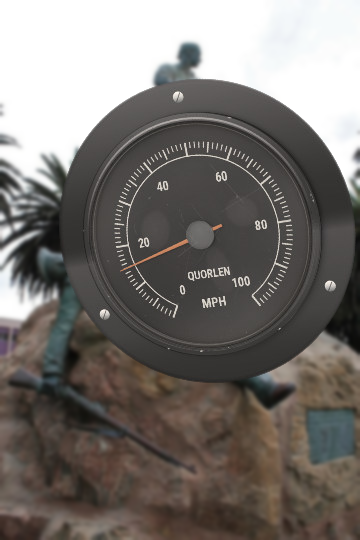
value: {"value": 15, "unit": "mph"}
